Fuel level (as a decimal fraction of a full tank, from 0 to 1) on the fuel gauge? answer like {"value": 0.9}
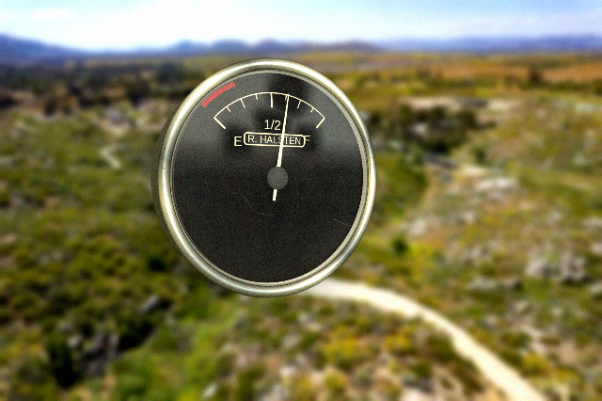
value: {"value": 0.625}
